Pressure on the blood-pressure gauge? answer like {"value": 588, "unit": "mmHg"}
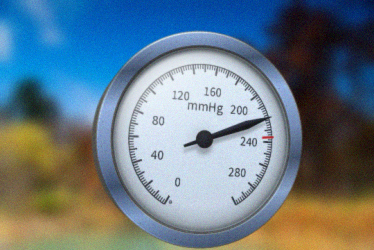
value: {"value": 220, "unit": "mmHg"}
